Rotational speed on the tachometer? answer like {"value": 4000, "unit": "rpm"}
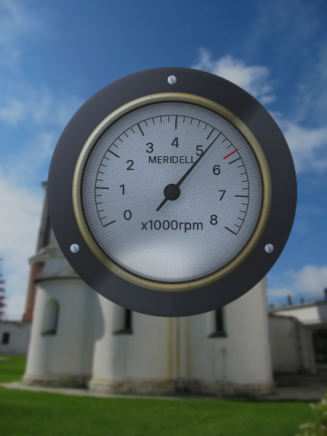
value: {"value": 5200, "unit": "rpm"}
